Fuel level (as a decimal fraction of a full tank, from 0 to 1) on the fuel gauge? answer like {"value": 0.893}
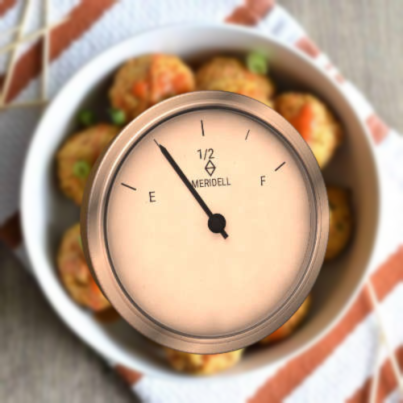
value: {"value": 0.25}
